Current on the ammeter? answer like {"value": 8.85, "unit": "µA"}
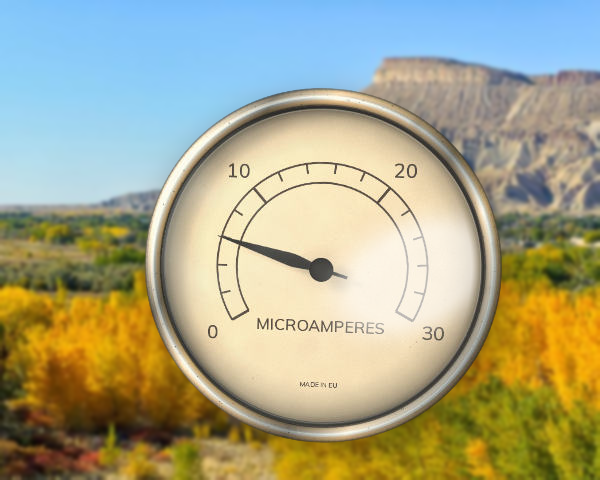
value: {"value": 6, "unit": "µA"}
